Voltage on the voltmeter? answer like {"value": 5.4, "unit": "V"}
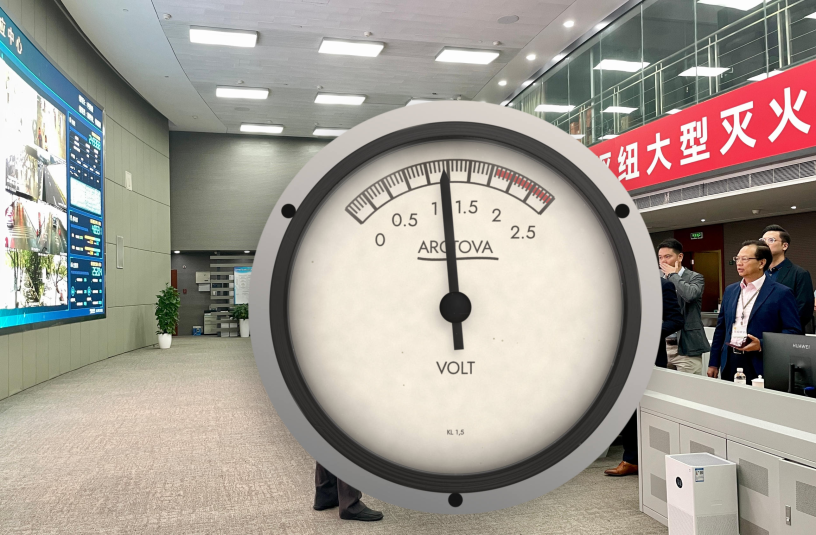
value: {"value": 1.2, "unit": "V"}
